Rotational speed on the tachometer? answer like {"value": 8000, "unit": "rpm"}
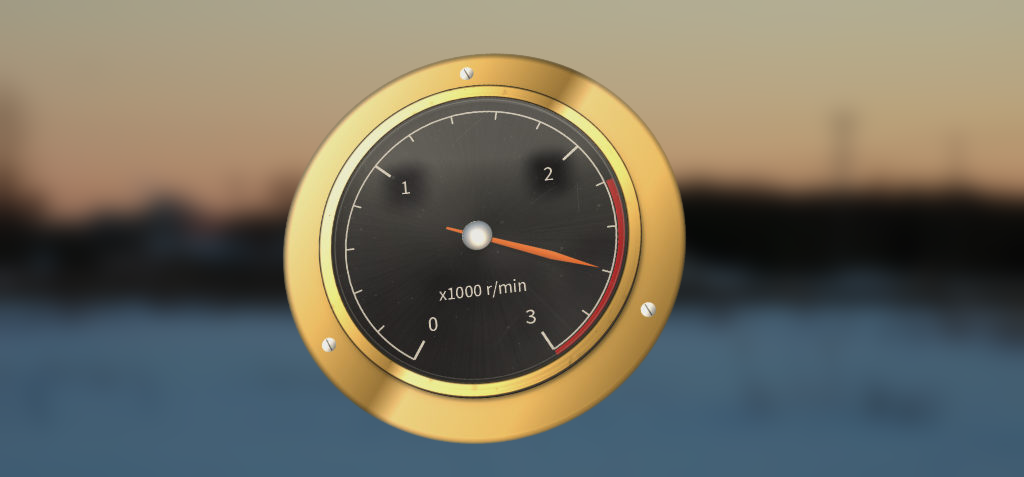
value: {"value": 2600, "unit": "rpm"}
